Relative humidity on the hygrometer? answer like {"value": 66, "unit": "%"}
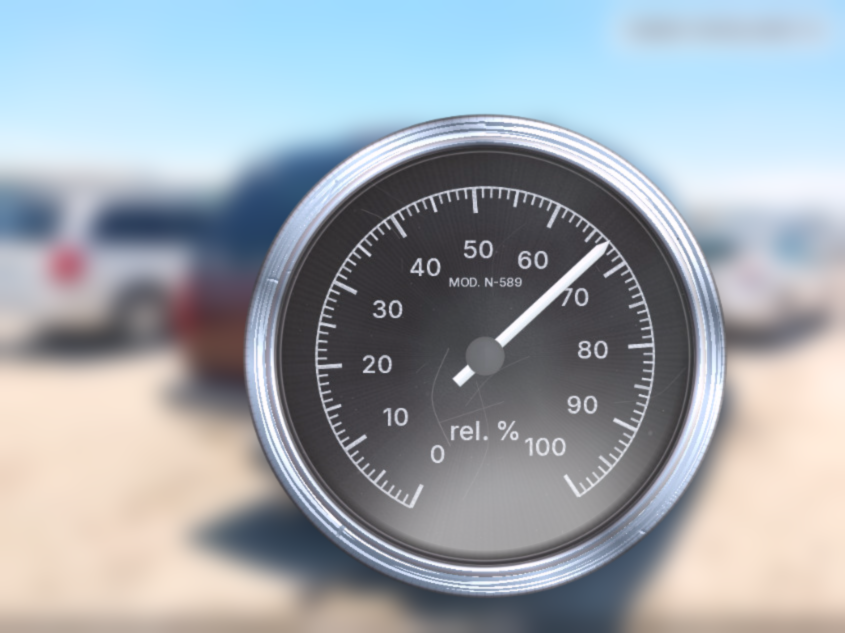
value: {"value": 67, "unit": "%"}
